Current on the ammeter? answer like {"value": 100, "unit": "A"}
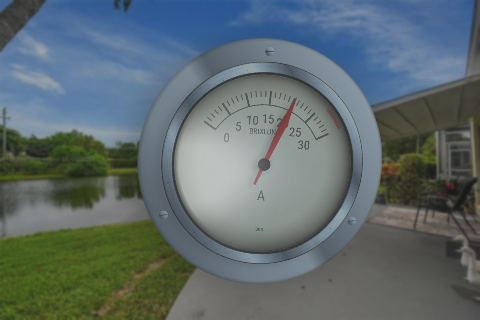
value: {"value": 20, "unit": "A"}
